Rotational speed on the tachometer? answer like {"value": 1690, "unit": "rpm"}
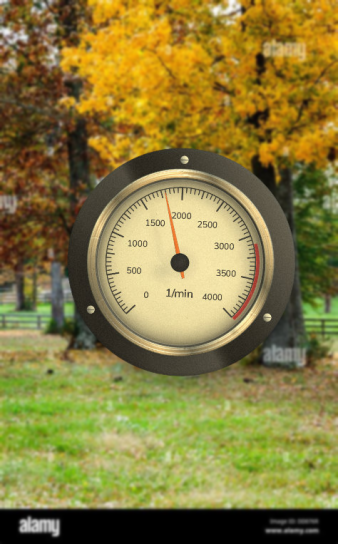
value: {"value": 1800, "unit": "rpm"}
